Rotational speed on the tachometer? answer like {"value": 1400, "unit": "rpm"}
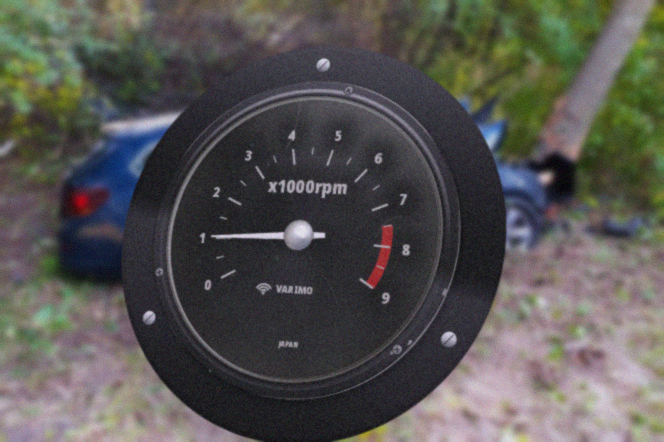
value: {"value": 1000, "unit": "rpm"}
